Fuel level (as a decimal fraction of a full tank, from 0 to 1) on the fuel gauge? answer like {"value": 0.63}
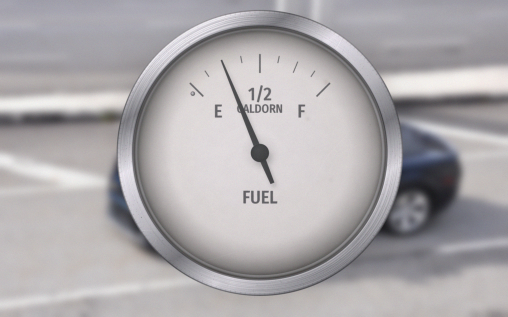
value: {"value": 0.25}
